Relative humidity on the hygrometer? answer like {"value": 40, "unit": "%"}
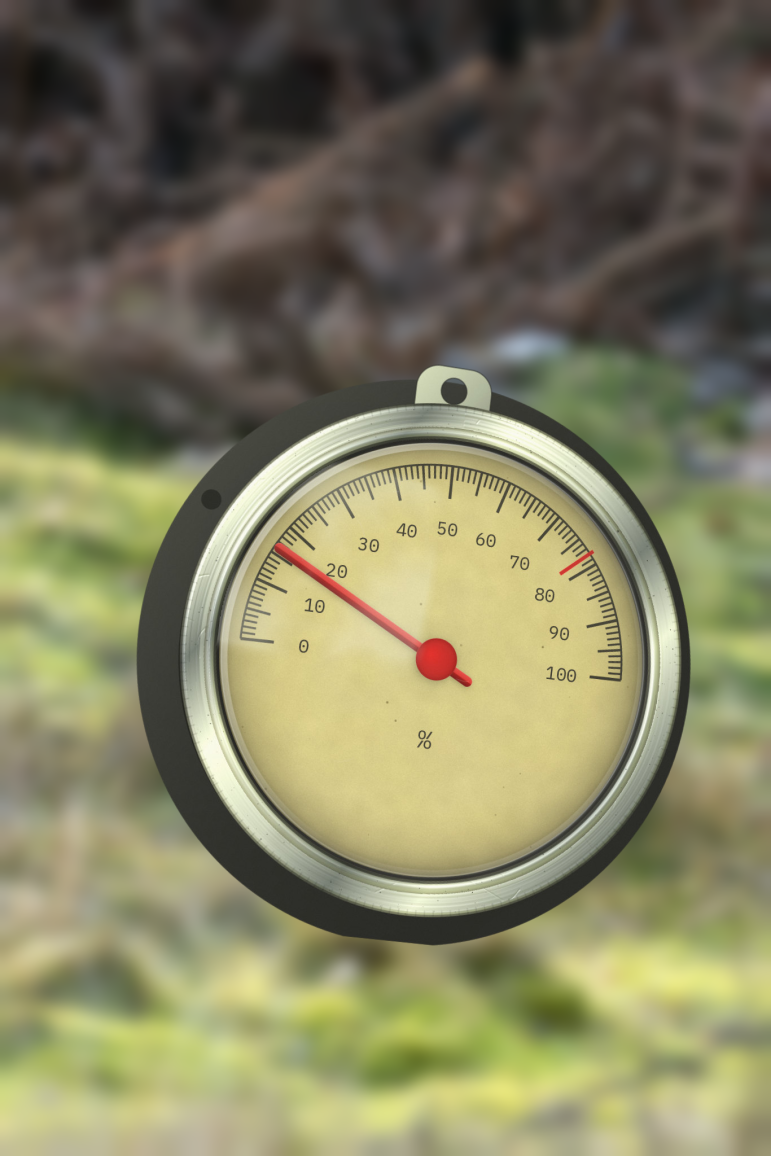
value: {"value": 16, "unit": "%"}
